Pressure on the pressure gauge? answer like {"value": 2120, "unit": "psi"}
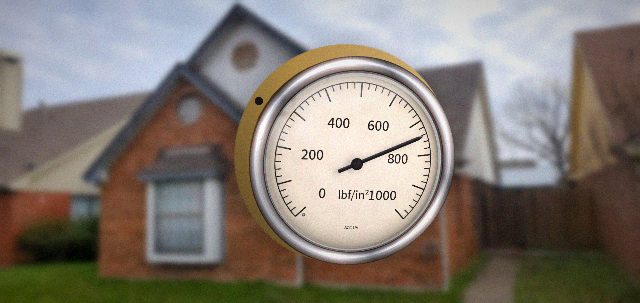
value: {"value": 740, "unit": "psi"}
